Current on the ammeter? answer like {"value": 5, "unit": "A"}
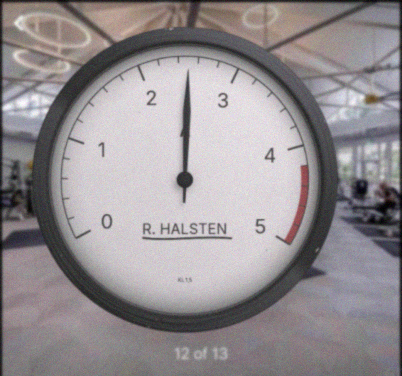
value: {"value": 2.5, "unit": "A"}
